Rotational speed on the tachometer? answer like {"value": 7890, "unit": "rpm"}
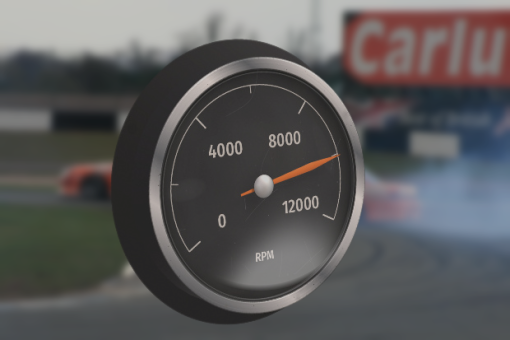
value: {"value": 10000, "unit": "rpm"}
